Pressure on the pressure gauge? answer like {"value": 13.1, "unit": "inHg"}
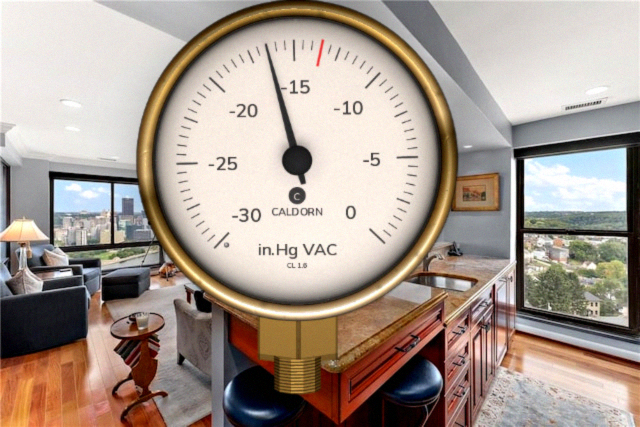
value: {"value": -16.5, "unit": "inHg"}
